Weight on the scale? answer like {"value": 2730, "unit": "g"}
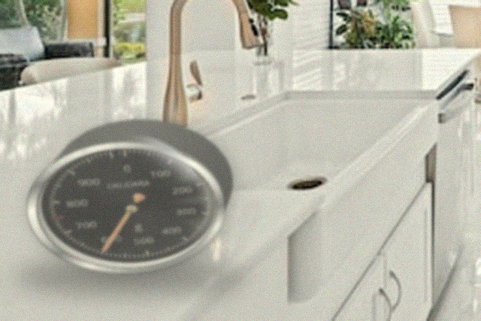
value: {"value": 600, "unit": "g"}
